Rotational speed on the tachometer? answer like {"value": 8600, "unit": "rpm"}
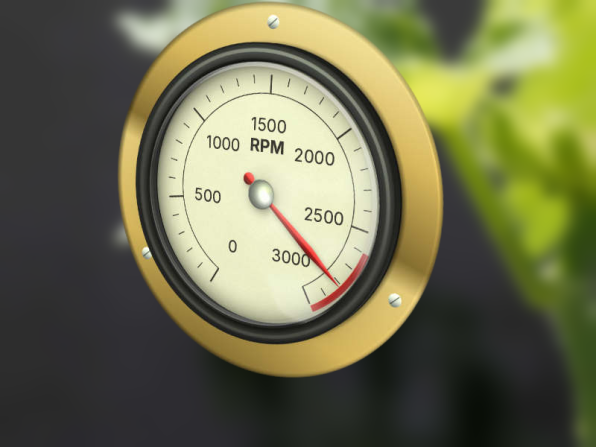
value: {"value": 2800, "unit": "rpm"}
